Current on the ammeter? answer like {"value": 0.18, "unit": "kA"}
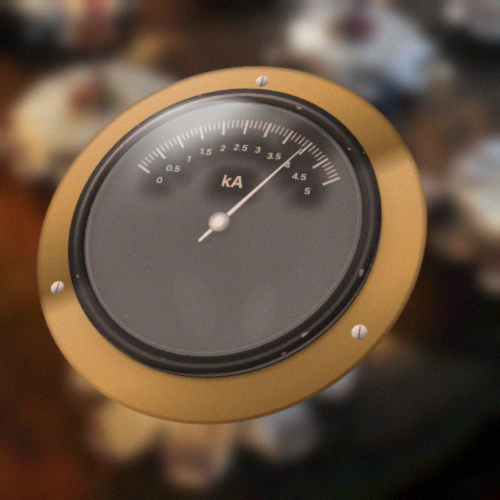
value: {"value": 4, "unit": "kA"}
